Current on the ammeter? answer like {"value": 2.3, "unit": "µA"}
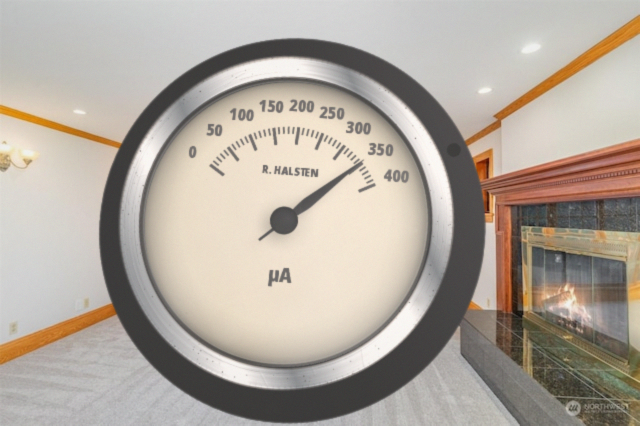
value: {"value": 350, "unit": "µA"}
